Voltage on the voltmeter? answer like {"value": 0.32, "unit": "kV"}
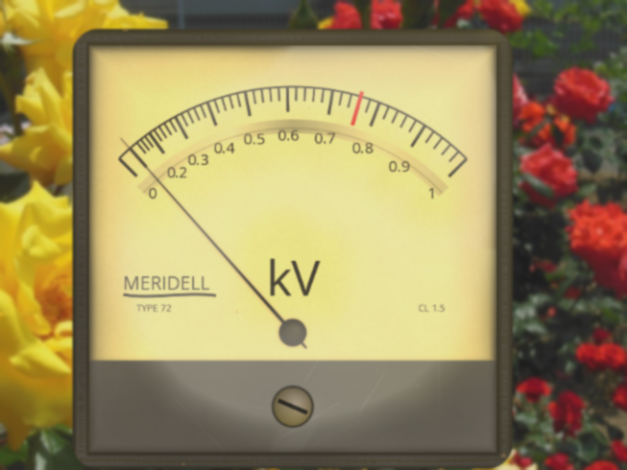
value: {"value": 0.1, "unit": "kV"}
